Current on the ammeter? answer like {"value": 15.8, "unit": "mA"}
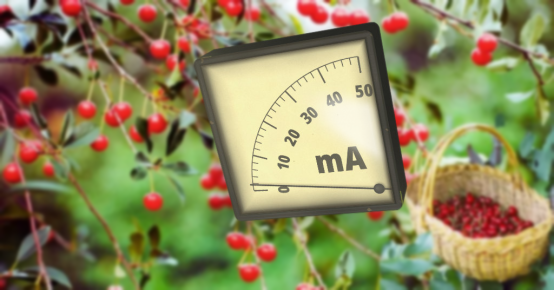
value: {"value": 2, "unit": "mA"}
